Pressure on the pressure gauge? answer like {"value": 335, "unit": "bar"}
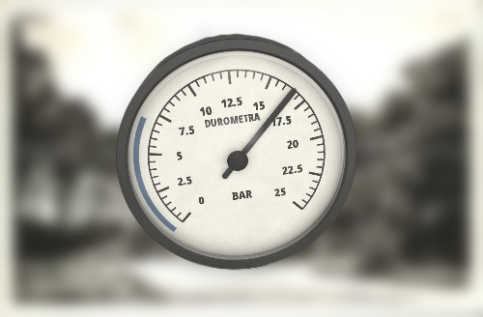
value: {"value": 16.5, "unit": "bar"}
